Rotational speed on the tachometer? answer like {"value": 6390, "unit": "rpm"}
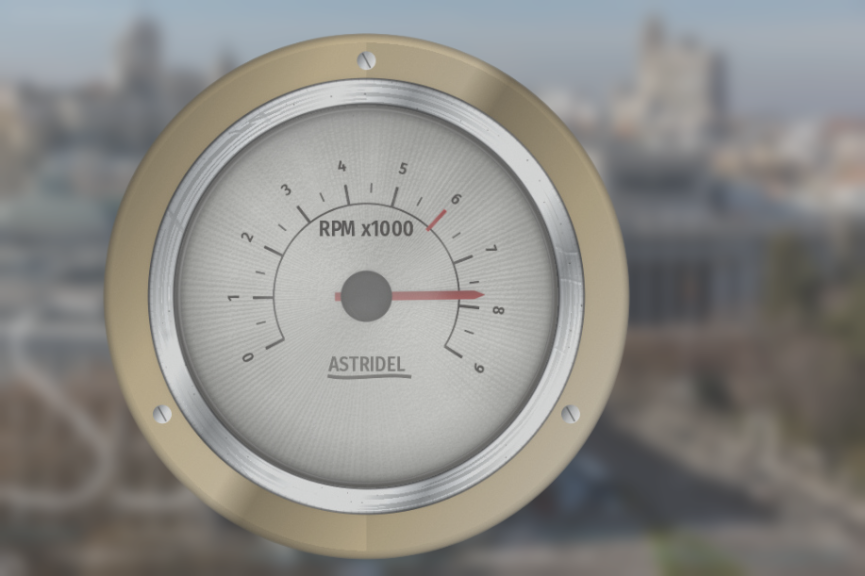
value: {"value": 7750, "unit": "rpm"}
